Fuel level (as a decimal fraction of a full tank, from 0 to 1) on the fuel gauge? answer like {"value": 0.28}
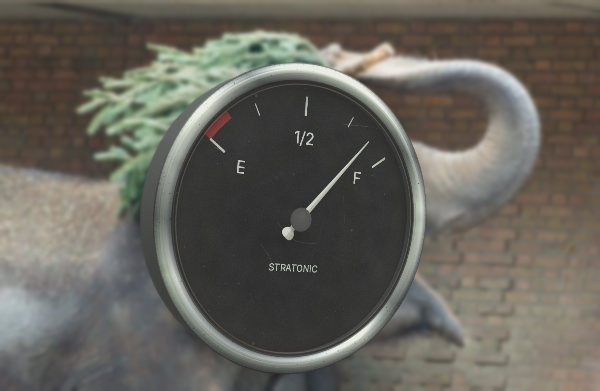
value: {"value": 0.875}
